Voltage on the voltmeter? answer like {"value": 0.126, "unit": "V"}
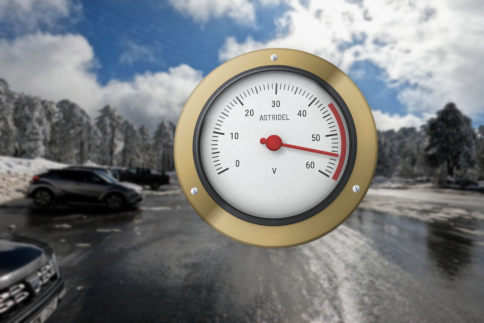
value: {"value": 55, "unit": "V"}
